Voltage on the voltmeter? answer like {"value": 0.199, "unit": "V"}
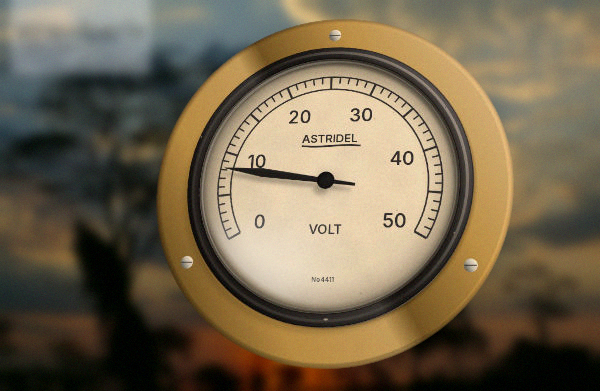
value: {"value": 8, "unit": "V"}
